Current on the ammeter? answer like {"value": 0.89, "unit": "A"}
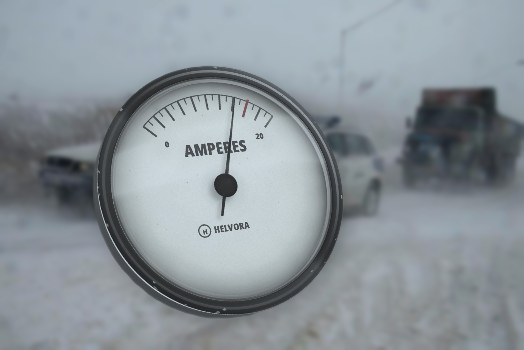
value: {"value": 14, "unit": "A"}
